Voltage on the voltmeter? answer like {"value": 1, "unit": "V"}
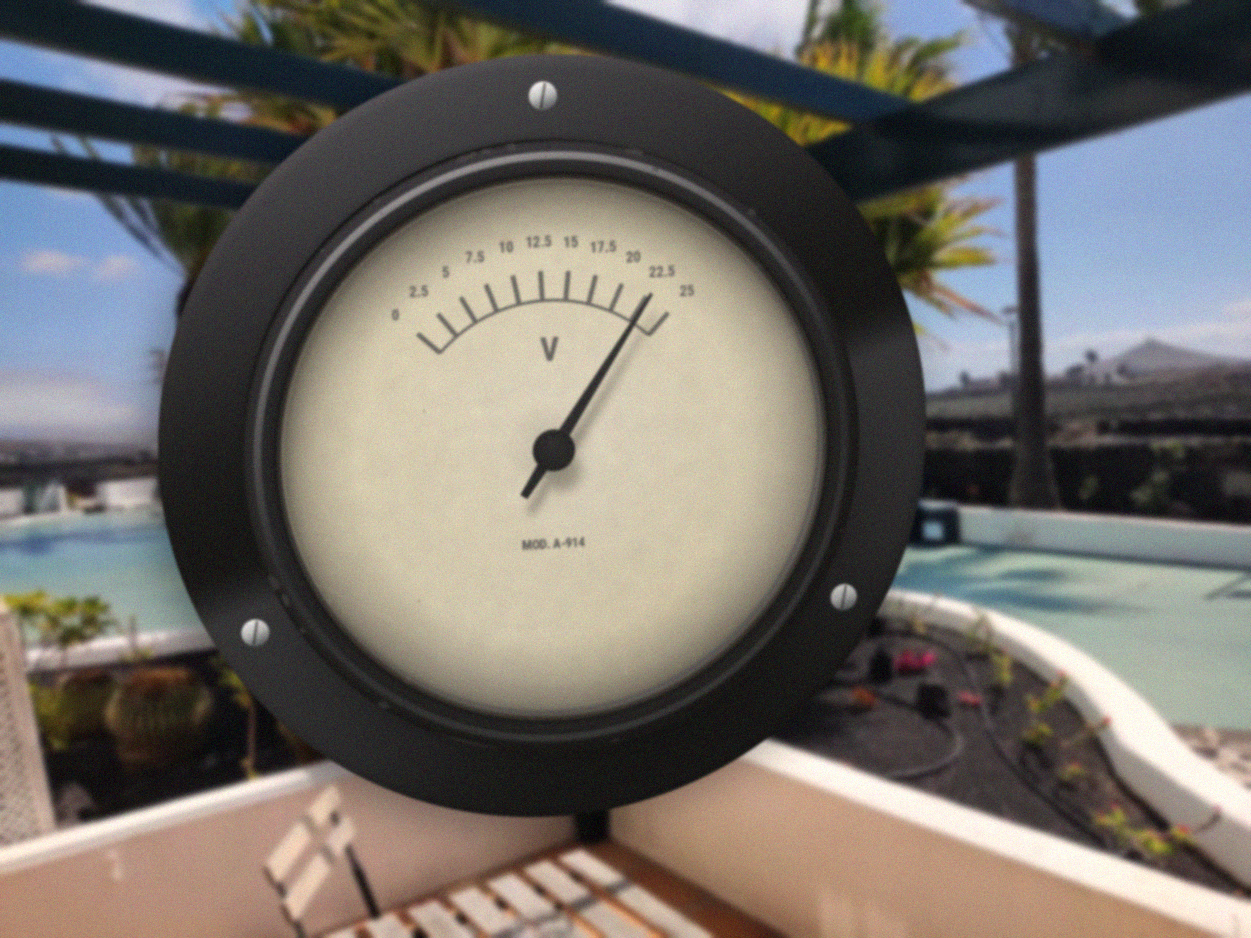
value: {"value": 22.5, "unit": "V"}
